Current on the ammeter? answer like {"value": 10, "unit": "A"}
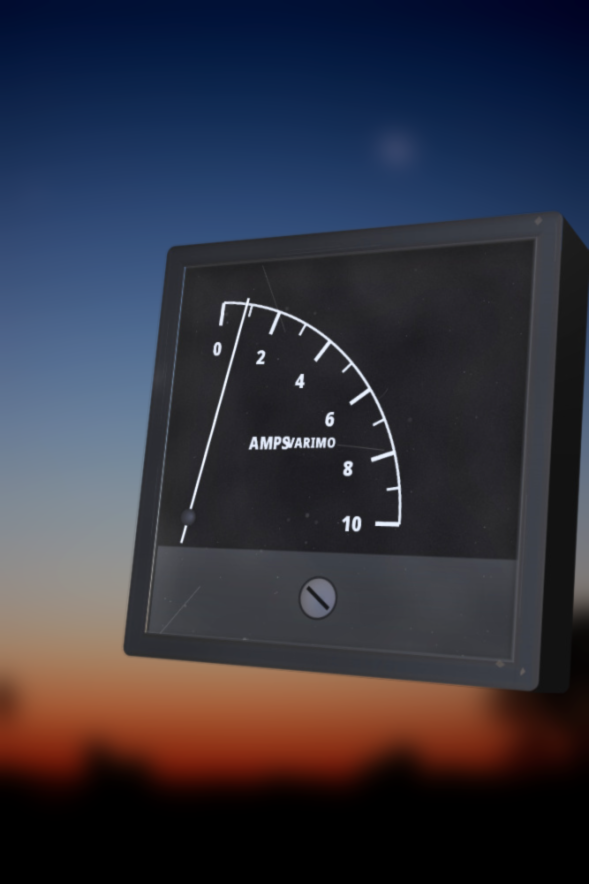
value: {"value": 1, "unit": "A"}
